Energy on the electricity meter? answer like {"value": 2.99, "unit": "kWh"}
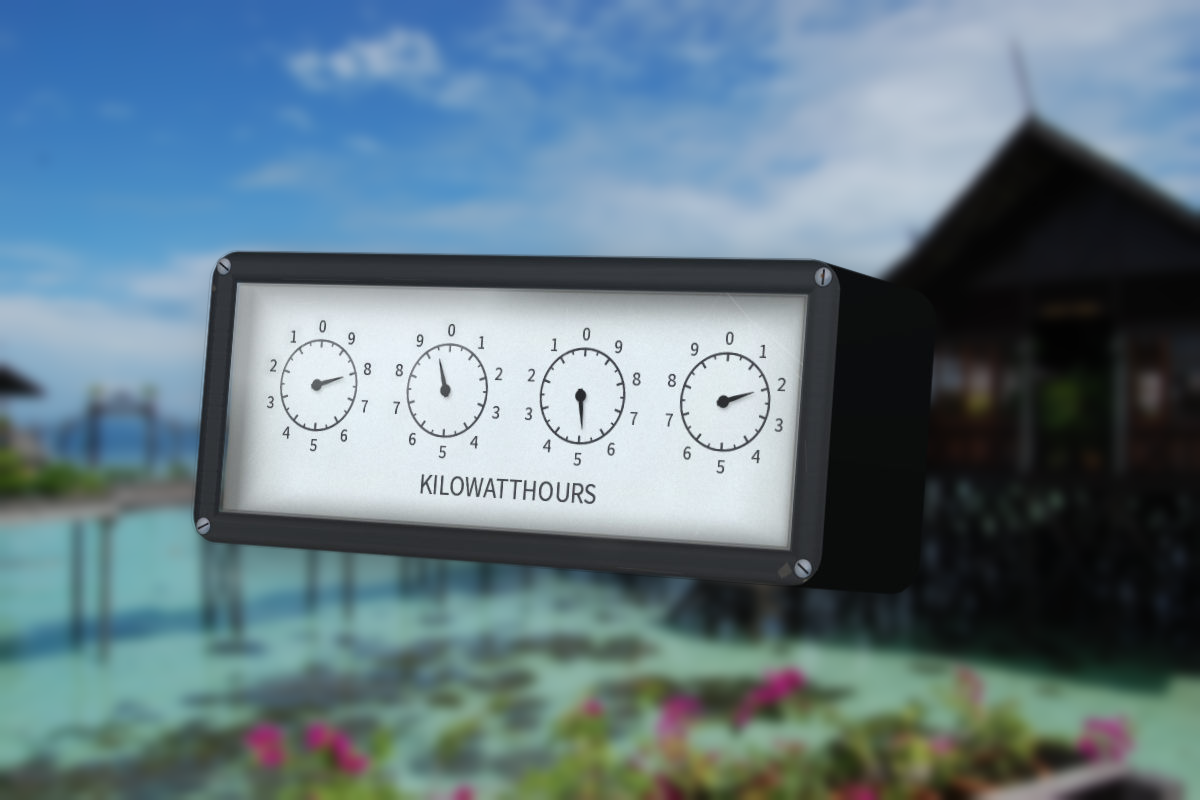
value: {"value": 7952, "unit": "kWh"}
